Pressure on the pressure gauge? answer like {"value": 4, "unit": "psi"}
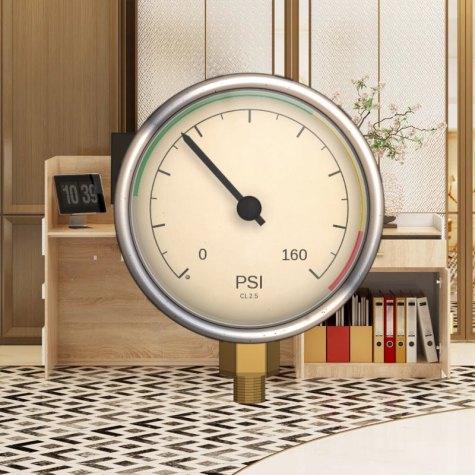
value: {"value": 55, "unit": "psi"}
